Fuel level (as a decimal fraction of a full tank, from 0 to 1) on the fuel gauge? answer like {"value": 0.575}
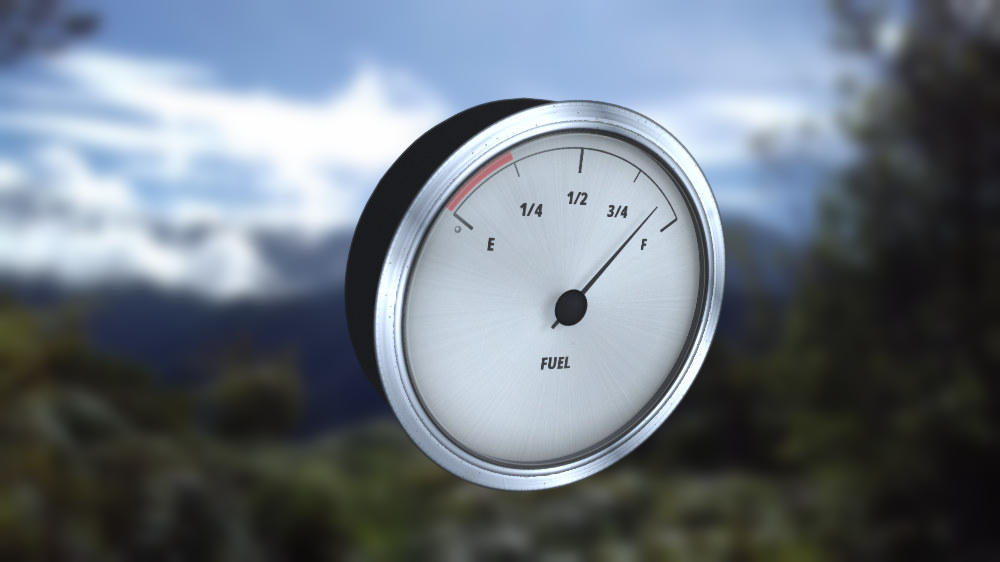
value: {"value": 0.875}
